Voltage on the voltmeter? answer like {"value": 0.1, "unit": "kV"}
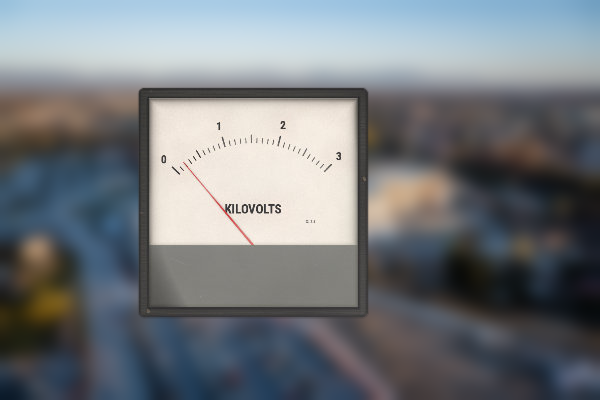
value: {"value": 0.2, "unit": "kV"}
